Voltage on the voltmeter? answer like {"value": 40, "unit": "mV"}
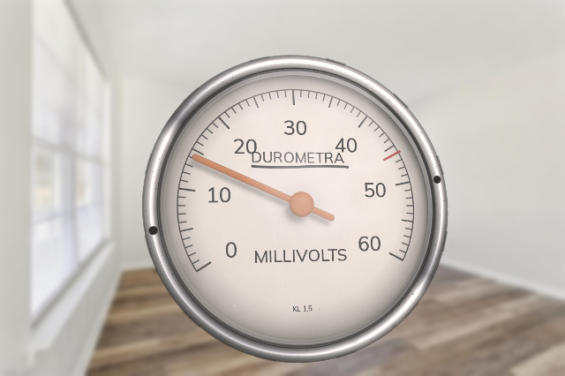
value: {"value": 14, "unit": "mV"}
